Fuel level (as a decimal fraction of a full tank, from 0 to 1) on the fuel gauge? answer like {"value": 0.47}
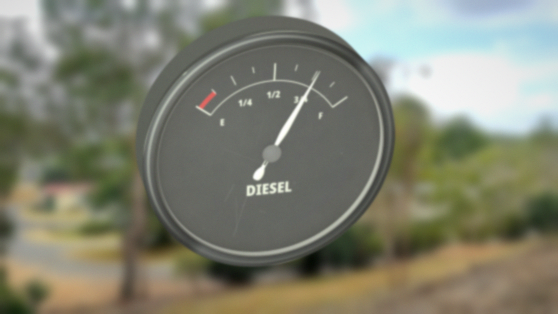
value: {"value": 0.75}
